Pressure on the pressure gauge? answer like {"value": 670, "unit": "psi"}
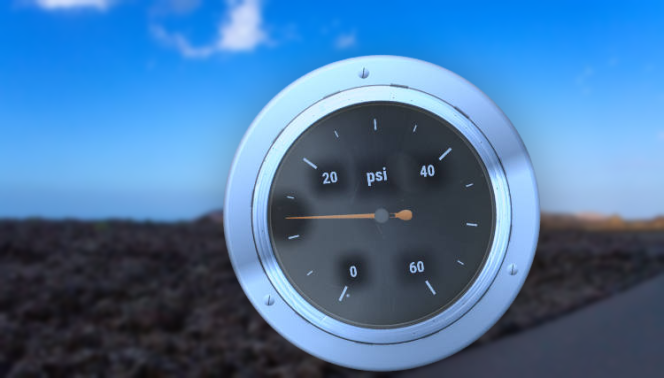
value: {"value": 12.5, "unit": "psi"}
